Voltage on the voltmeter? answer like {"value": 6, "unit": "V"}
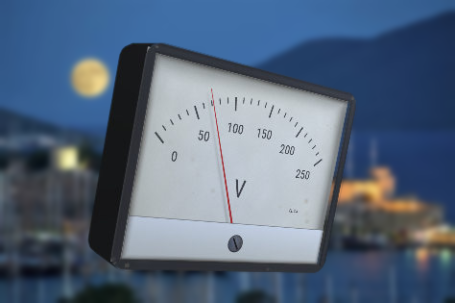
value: {"value": 70, "unit": "V"}
